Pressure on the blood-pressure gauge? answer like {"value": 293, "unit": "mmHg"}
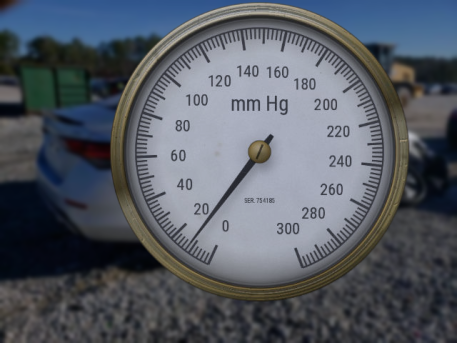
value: {"value": 12, "unit": "mmHg"}
